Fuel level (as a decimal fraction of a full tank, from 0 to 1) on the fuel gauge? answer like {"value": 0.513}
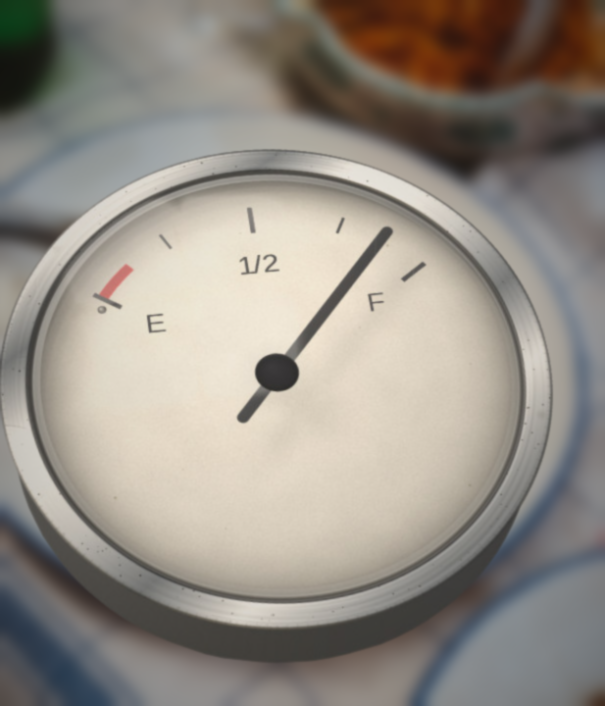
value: {"value": 0.875}
